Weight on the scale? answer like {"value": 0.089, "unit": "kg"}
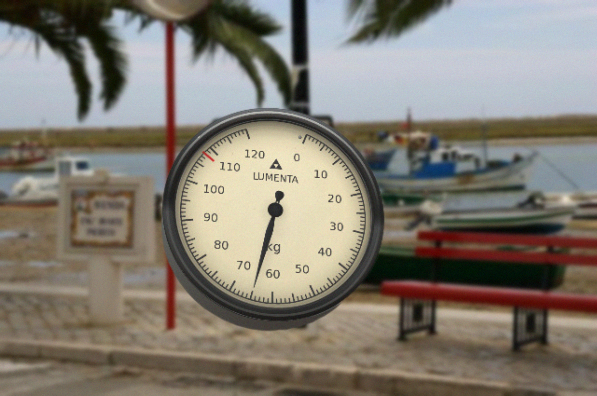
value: {"value": 65, "unit": "kg"}
